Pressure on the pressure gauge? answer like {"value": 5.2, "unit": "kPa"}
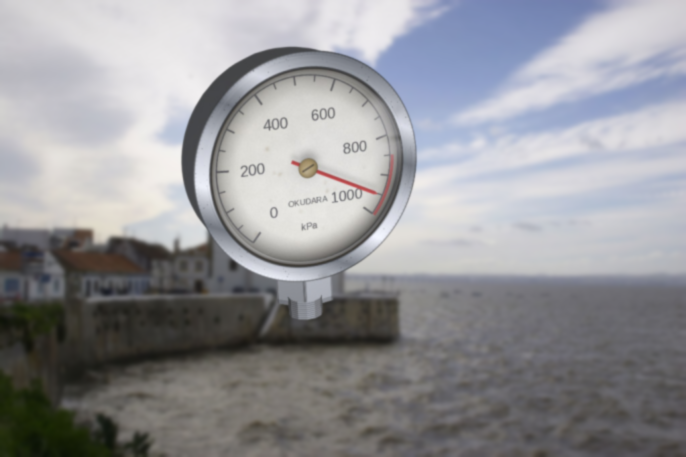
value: {"value": 950, "unit": "kPa"}
